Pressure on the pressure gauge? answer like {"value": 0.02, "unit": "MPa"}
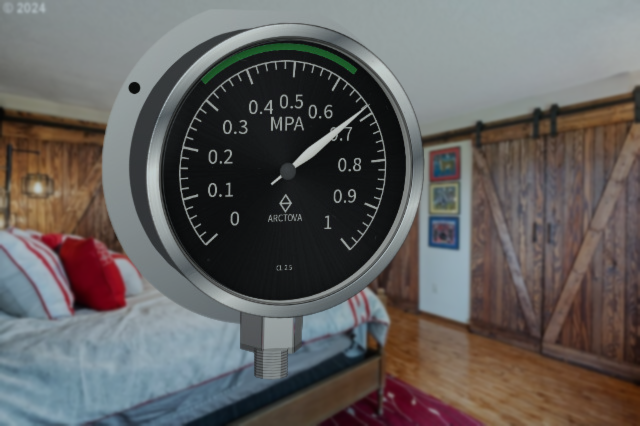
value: {"value": 0.68, "unit": "MPa"}
